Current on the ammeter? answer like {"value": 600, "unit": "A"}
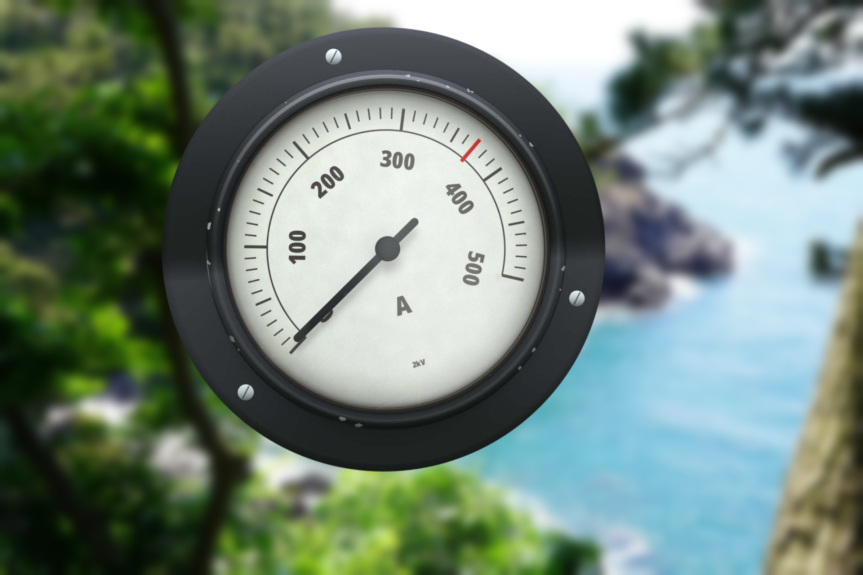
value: {"value": 5, "unit": "A"}
